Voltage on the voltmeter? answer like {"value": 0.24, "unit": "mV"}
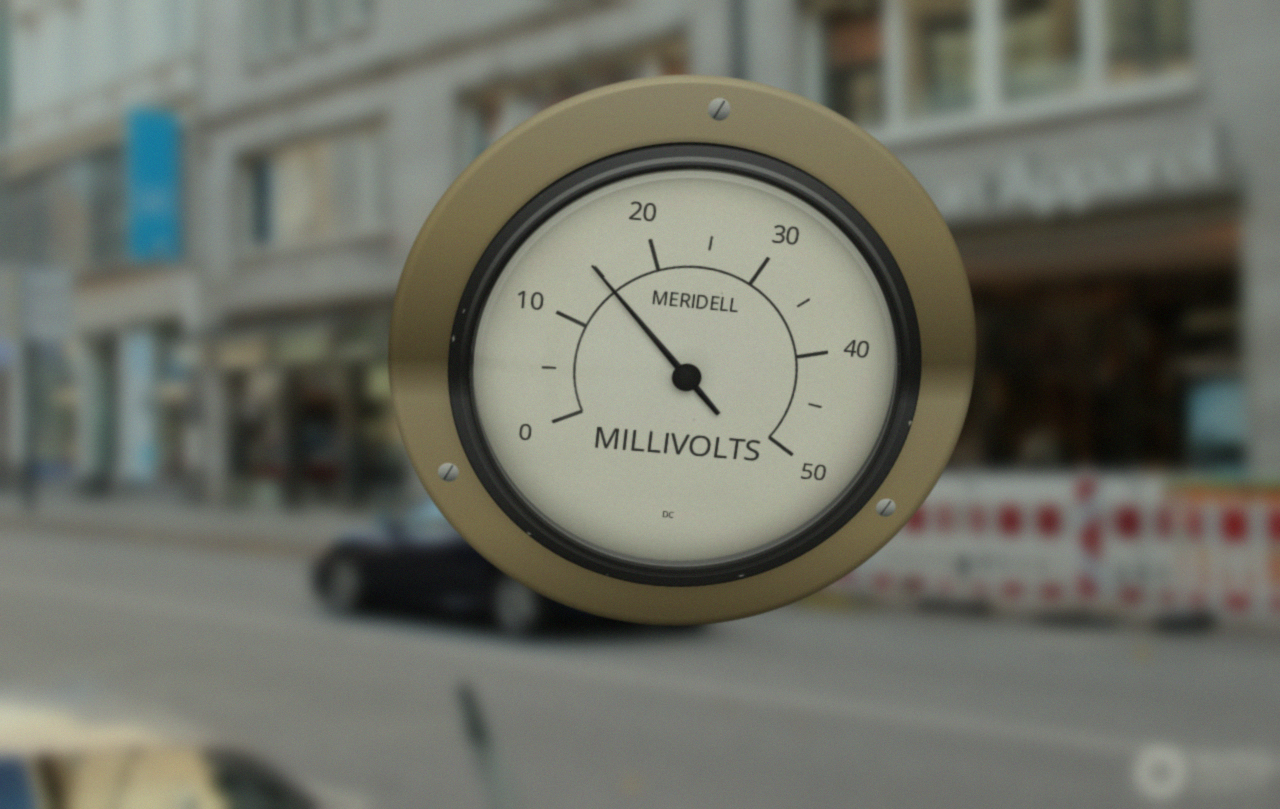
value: {"value": 15, "unit": "mV"}
